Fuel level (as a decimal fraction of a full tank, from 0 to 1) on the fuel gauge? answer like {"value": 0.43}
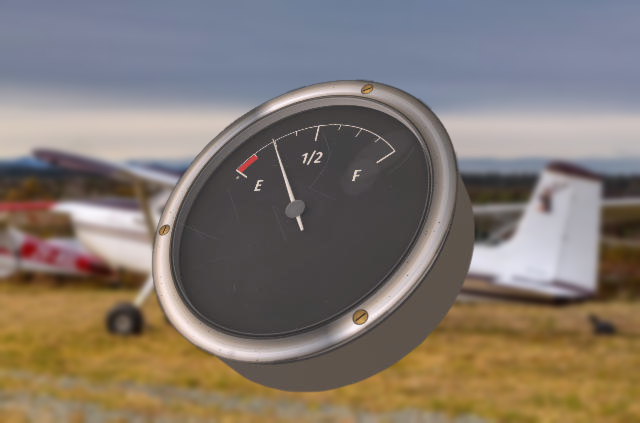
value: {"value": 0.25}
